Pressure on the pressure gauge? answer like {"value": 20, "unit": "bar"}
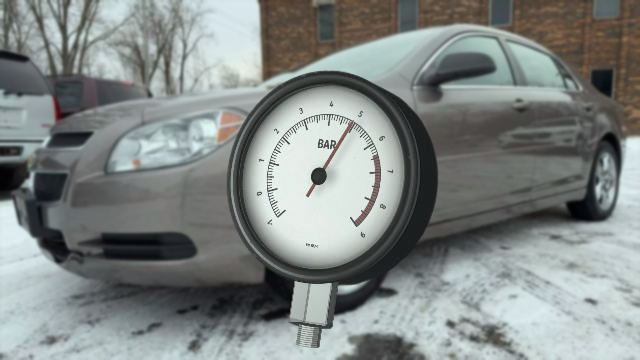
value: {"value": 5, "unit": "bar"}
